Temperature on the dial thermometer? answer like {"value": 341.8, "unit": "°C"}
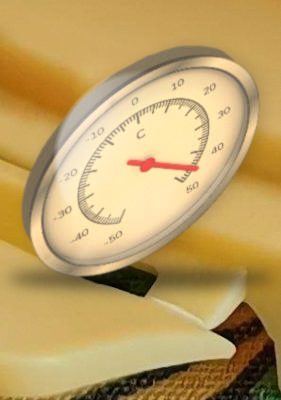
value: {"value": 45, "unit": "°C"}
